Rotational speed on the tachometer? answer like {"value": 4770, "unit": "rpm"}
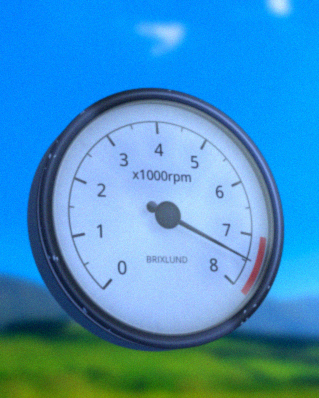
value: {"value": 7500, "unit": "rpm"}
